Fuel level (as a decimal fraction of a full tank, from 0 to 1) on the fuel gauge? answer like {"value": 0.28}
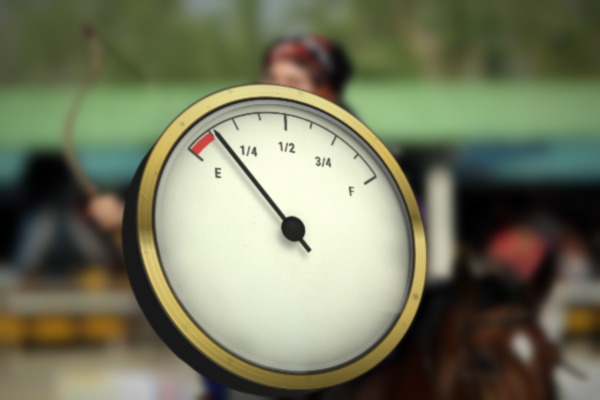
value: {"value": 0.125}
